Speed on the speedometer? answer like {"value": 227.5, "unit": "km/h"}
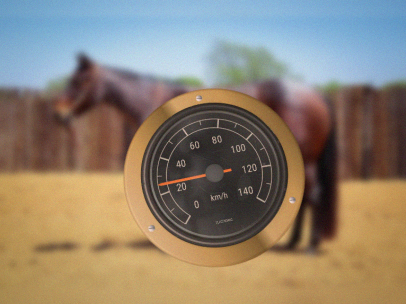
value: {"value": 25, "unit": "km/h"}
